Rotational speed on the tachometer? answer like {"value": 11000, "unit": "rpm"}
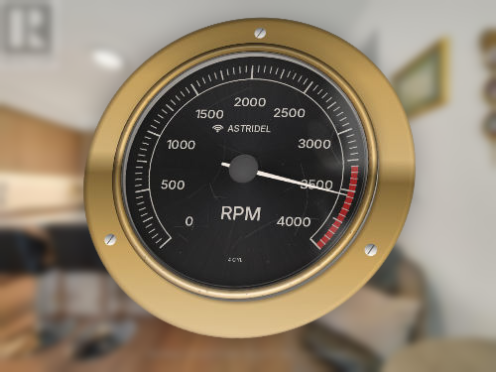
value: {"value": 3550, "unit": "rpm"}
